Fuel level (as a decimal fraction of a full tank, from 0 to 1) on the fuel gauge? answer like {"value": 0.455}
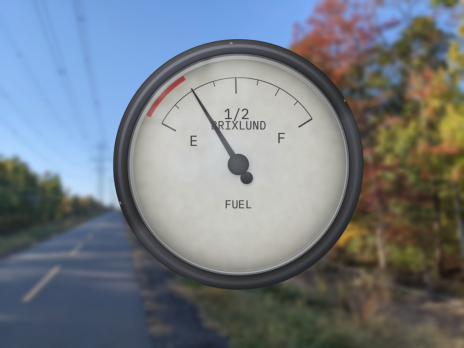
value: {"value": 0.25}
